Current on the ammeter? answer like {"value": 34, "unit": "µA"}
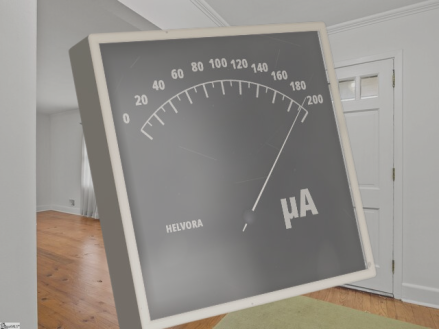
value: {"value": 190, "unit": "µA"}
